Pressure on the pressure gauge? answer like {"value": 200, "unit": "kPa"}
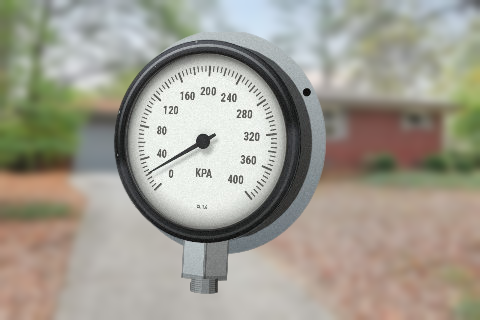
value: {"value": 20, "unit": "kPa"}
